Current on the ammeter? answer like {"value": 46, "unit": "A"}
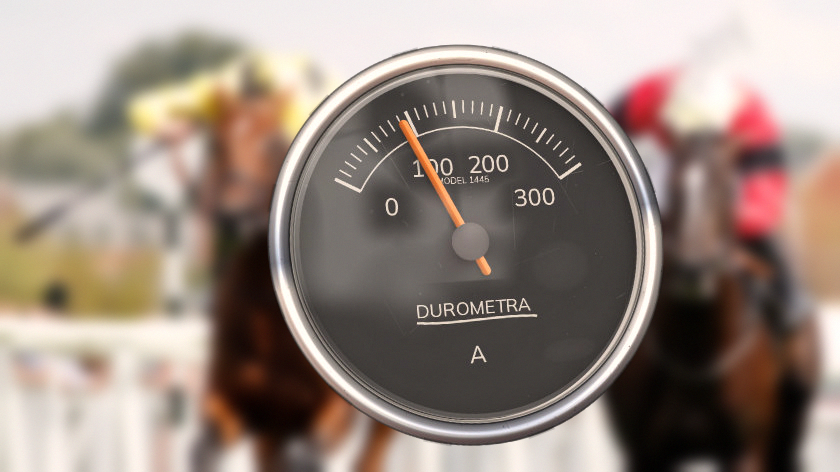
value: {"value": 90, "unit": "A"}
